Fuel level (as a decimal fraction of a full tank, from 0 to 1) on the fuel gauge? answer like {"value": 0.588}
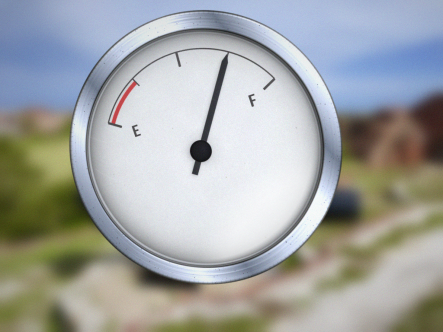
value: {"value": 0.75}
